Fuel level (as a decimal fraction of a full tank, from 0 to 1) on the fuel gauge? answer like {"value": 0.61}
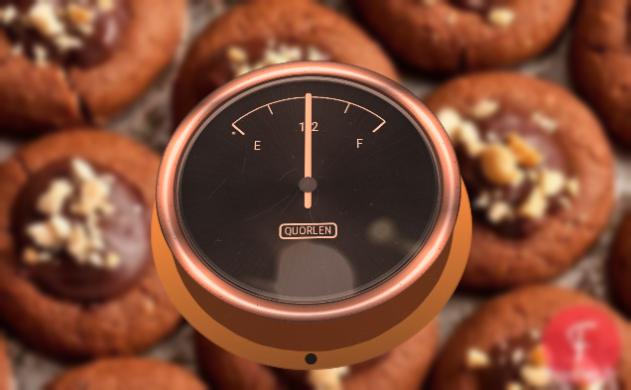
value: {"value": 0.5}
